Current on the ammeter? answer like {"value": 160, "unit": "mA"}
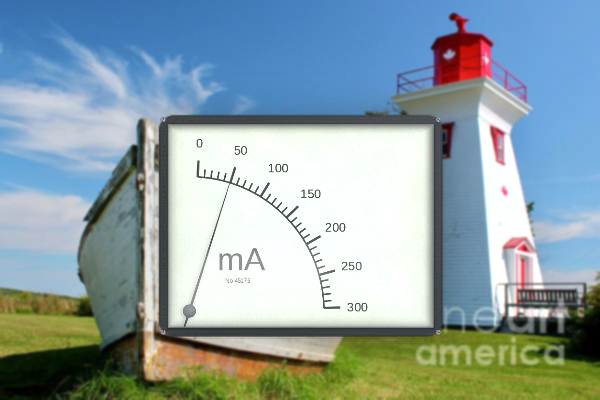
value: {"value": 50, "unit": "mA"}
